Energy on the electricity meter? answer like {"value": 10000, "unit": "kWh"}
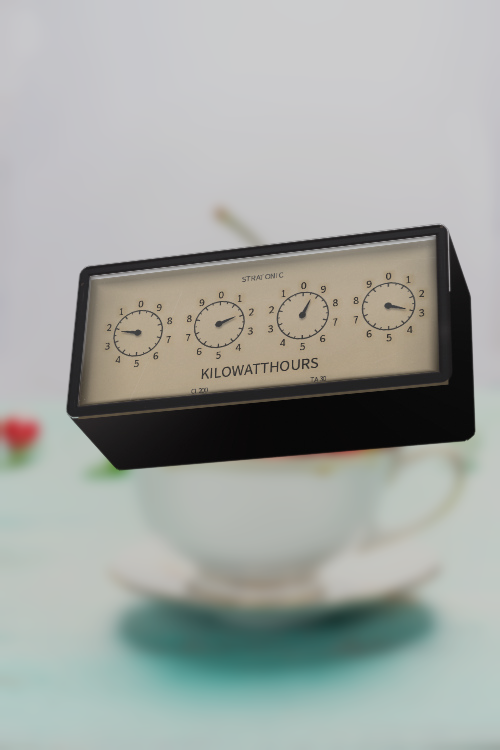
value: {"value": 2193, "unit": "kWh"}
